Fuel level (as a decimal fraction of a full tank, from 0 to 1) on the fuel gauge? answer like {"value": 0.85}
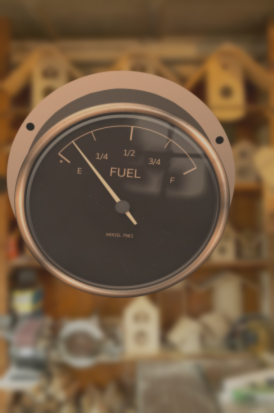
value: {"value": 0.125}
